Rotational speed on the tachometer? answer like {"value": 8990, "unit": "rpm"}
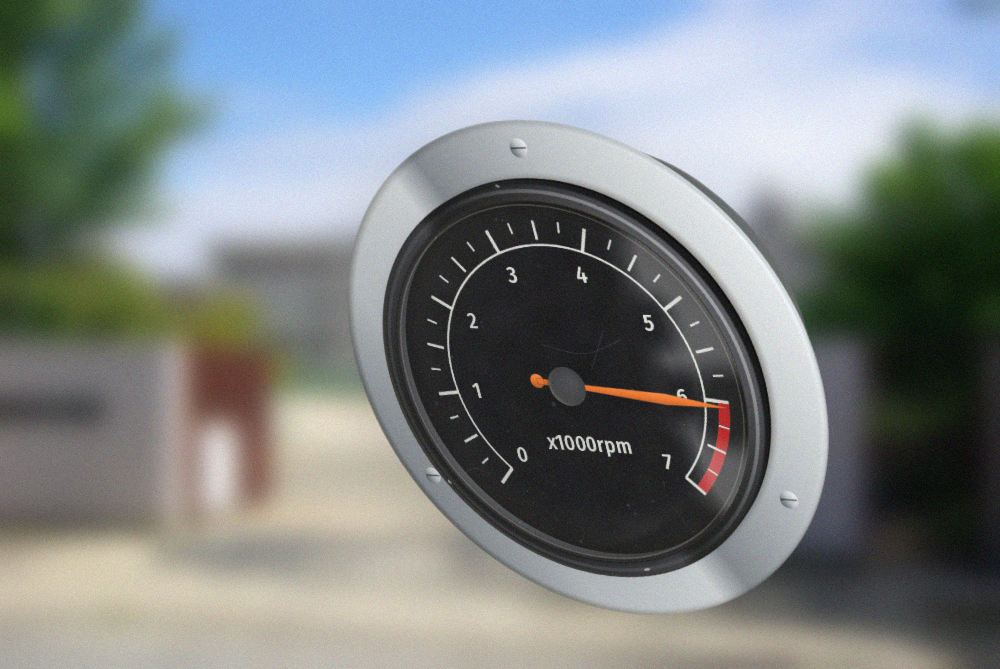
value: {"value": 6000, "unit": "rpm"}
